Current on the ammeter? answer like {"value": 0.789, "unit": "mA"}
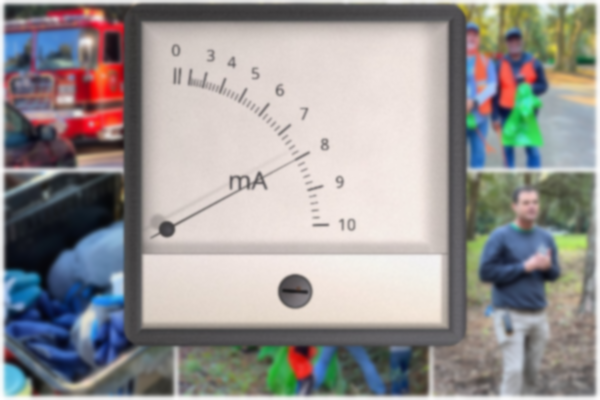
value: {"value": 8, "unit": "mA"}
